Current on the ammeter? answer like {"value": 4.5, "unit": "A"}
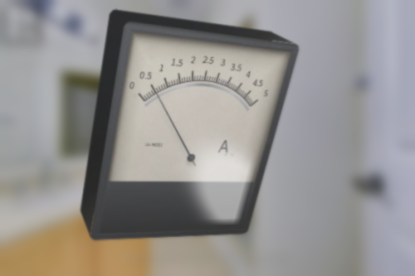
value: {"value": 0.5, "unit": "A"}
